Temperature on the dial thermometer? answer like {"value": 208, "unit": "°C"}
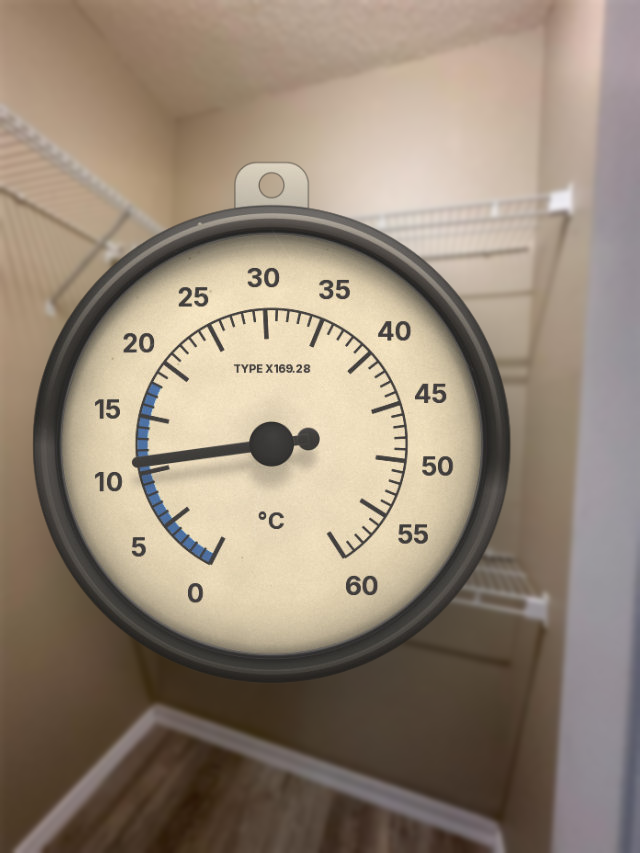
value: {"value": 11, "unit": "°C"}
